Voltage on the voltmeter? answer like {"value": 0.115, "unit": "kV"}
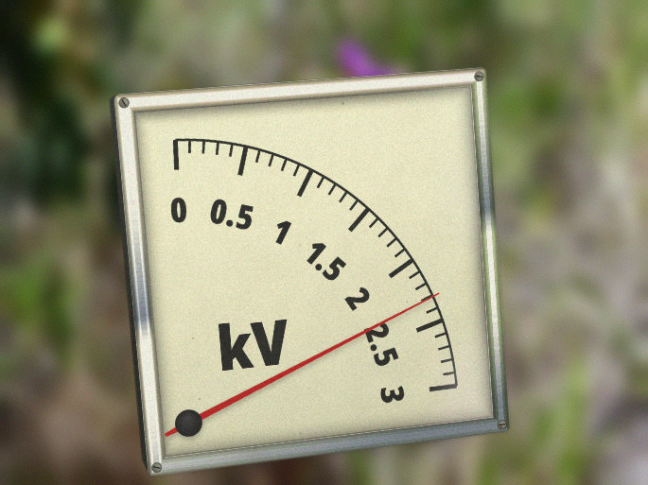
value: {"value": 2.3, "unit": "kV"}
